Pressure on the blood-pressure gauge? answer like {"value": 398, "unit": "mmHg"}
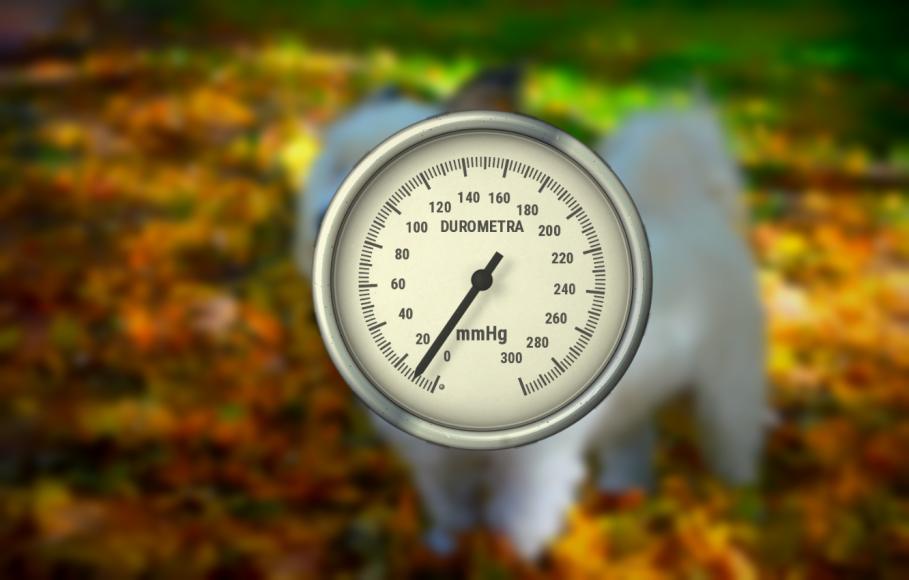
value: {"value": 10, "unit": "mmHg"}
